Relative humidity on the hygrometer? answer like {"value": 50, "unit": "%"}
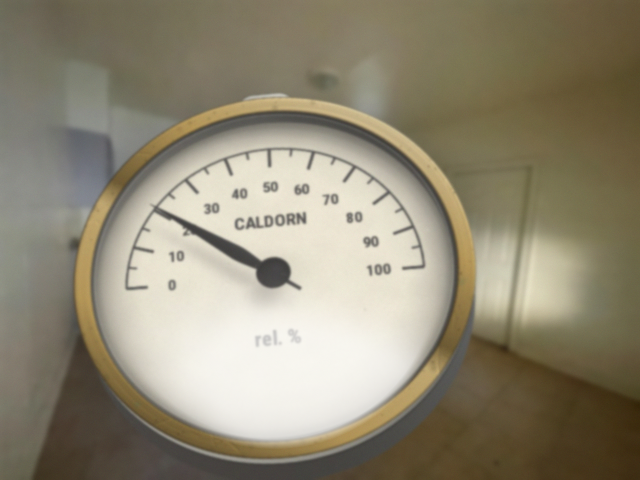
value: {"value": 20, "unit": "%"}
